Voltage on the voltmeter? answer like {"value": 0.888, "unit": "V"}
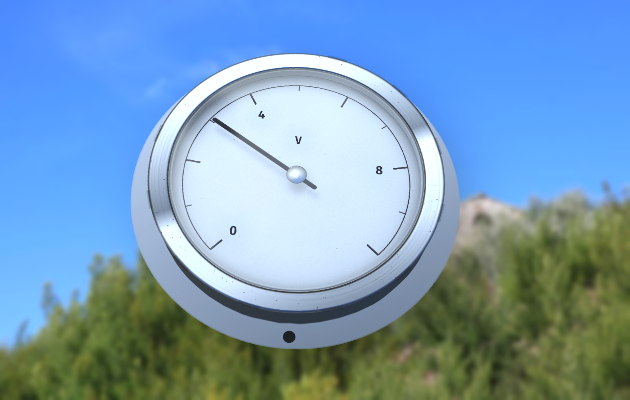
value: {"value": 3, "unit": "V"}
